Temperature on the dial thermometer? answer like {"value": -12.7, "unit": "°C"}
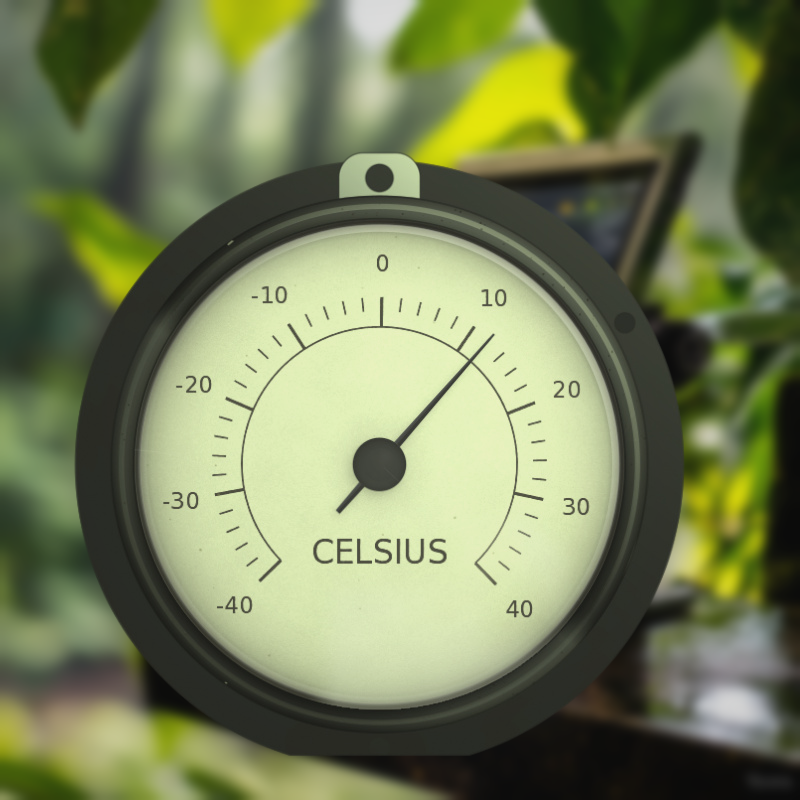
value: {"value": 12, "unit": "°C"}
